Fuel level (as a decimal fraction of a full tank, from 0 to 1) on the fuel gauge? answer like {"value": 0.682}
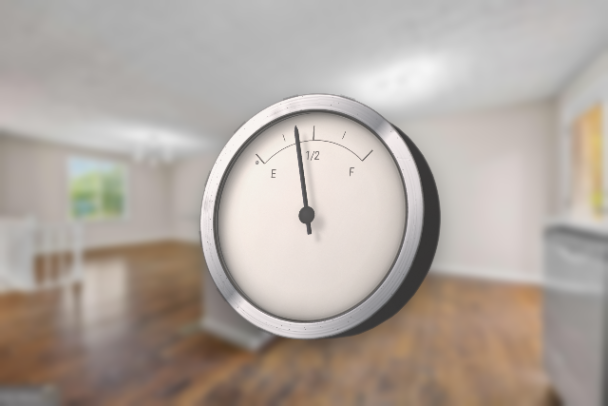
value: {"value": 0.375}
